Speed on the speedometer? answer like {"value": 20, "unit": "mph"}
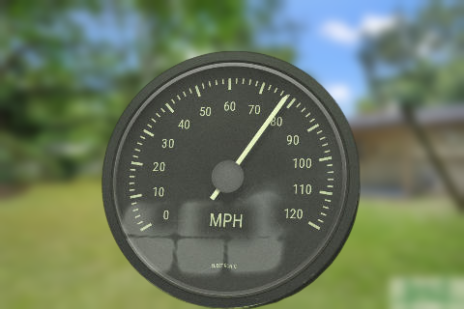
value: {"value": 78, "unit": "mph"}
